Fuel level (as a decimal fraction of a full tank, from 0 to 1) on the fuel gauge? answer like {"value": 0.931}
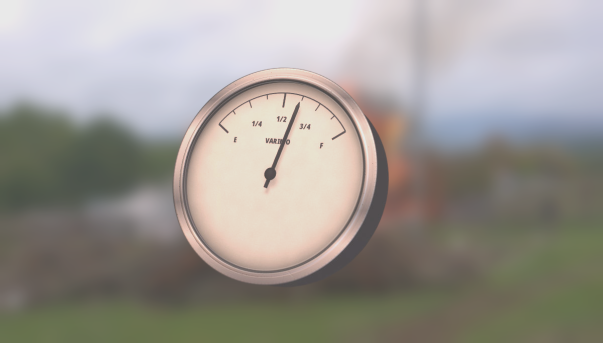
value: {"value": 0.625}
